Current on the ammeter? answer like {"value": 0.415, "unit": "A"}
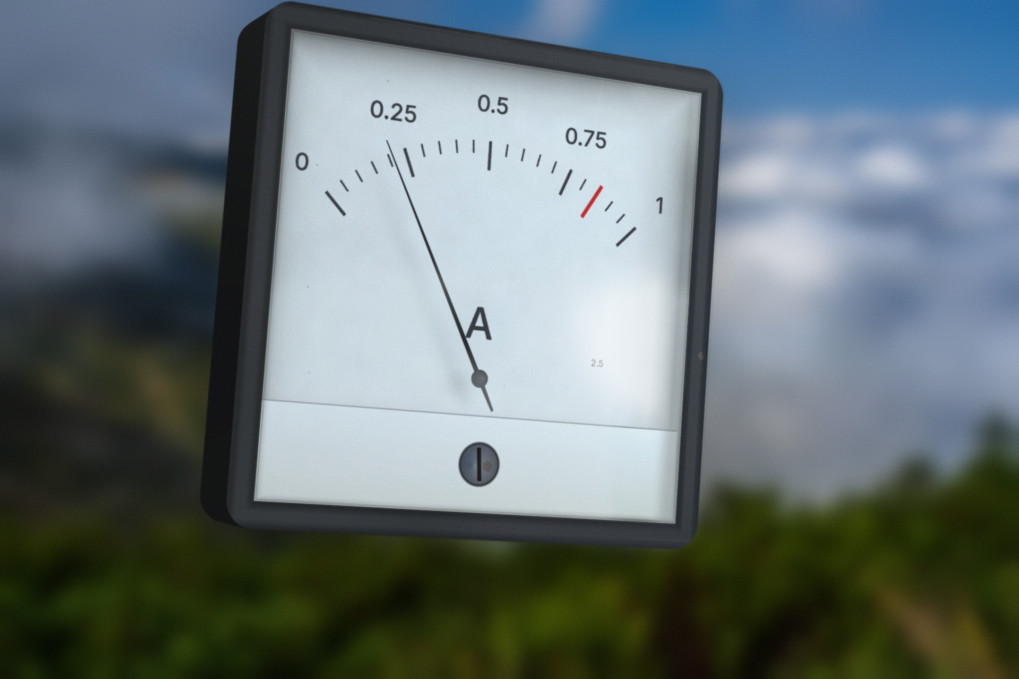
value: {"value": 0.2, "unit": "A"}
